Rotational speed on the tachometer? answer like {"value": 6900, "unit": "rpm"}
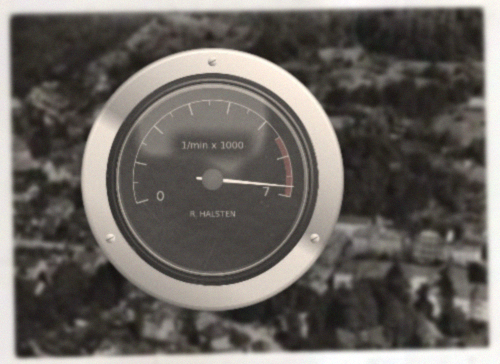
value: {"value": 6750, "unit": "rpm"}
